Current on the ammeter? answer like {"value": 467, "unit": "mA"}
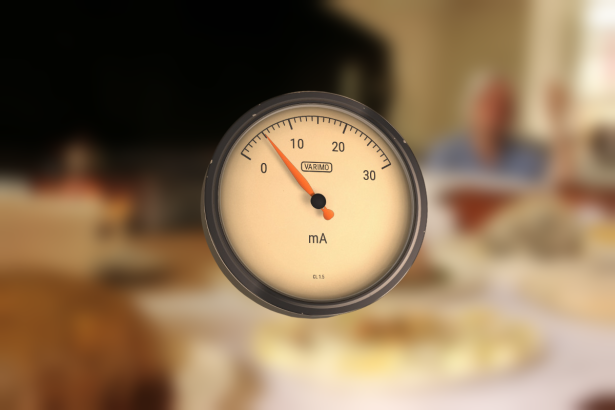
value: {"value": 5, "unit": "mA"}
